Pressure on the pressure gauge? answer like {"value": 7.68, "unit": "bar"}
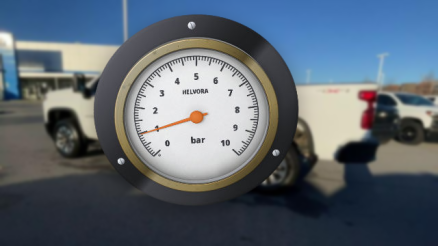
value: {"value": 1, "unit": "bar"}
